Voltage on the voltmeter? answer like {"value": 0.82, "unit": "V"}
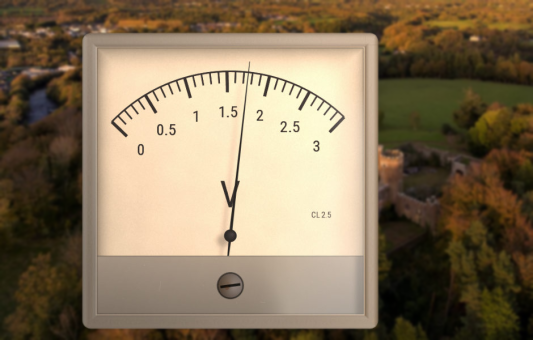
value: {"value": 1.75, "unit": "V"}
